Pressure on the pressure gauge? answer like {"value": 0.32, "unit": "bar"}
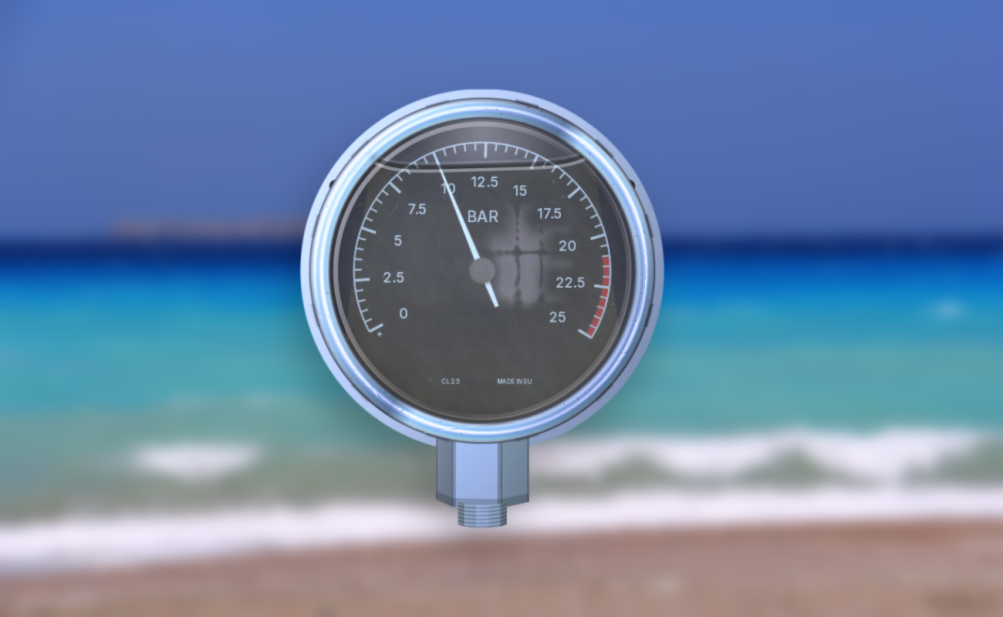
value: {"value": 10, "unit": "bar"}
